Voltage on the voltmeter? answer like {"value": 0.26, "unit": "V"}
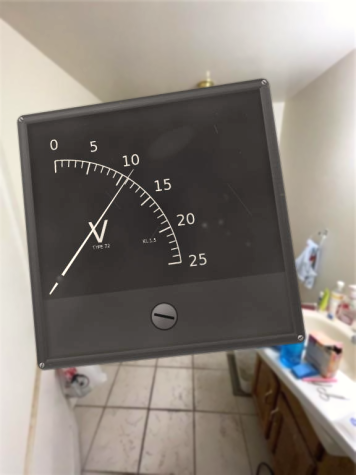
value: {"value": 11, "unit": "V"}
